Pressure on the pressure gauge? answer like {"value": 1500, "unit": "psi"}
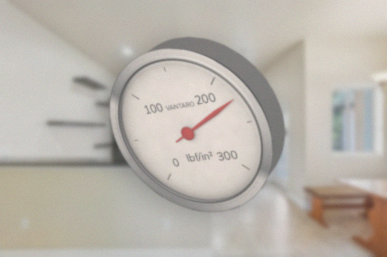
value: {"value": 225, "unit": "psi"}
